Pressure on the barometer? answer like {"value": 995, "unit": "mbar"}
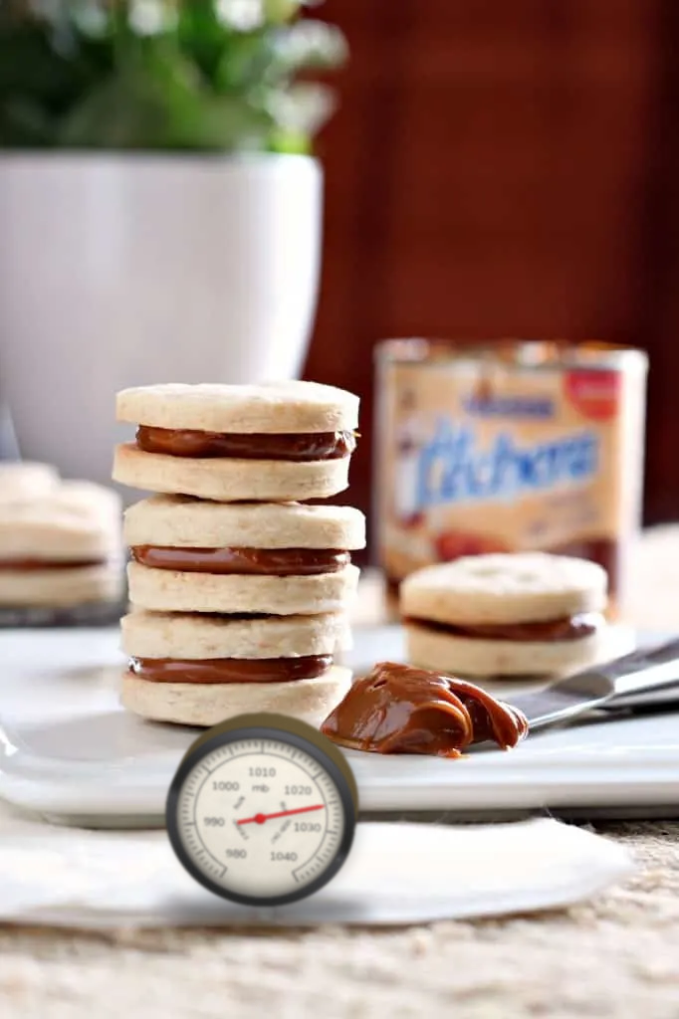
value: {"value": 1025, "unit": "mbar"}
